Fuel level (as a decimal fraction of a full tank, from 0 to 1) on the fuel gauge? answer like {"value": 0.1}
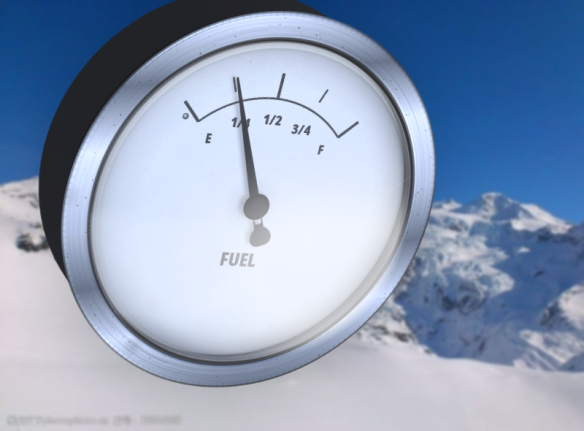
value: {"value": 0.25}
